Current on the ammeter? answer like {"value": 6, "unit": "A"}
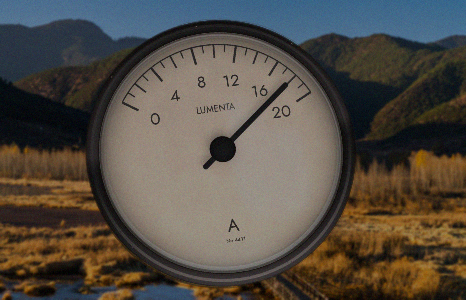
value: {"value": 18, "unit": "A"}
